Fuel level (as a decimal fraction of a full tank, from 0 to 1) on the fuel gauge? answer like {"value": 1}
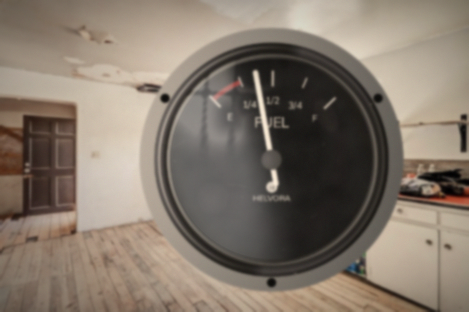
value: {"value": 0.375}
